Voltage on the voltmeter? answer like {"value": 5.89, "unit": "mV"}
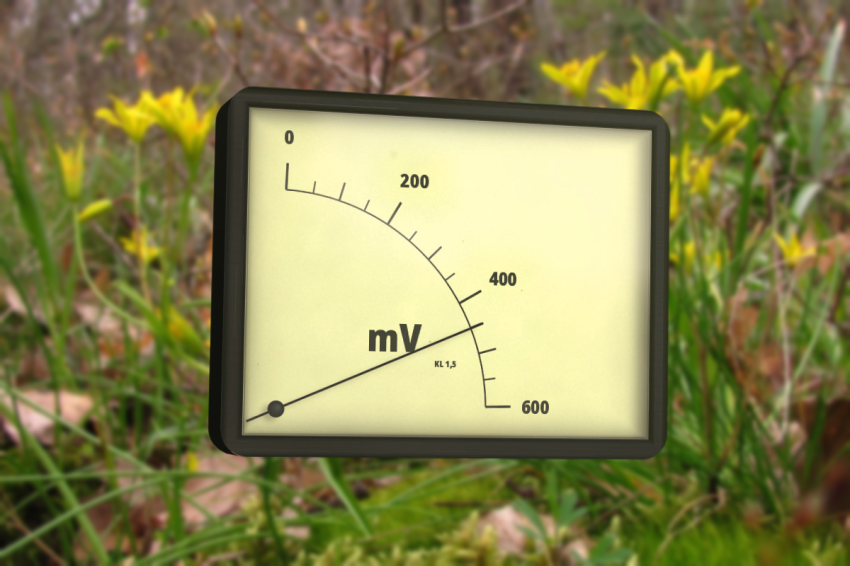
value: {"value": 450, "unit": "mV"}
